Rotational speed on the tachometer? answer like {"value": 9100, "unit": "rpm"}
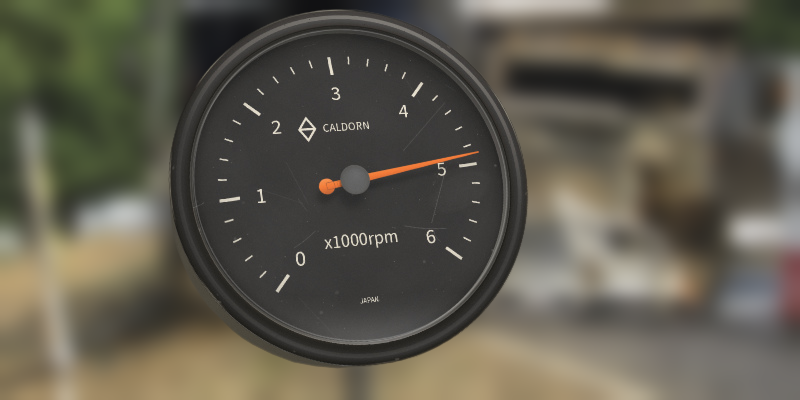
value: {"value": 4900, "unit": "rpm"}
